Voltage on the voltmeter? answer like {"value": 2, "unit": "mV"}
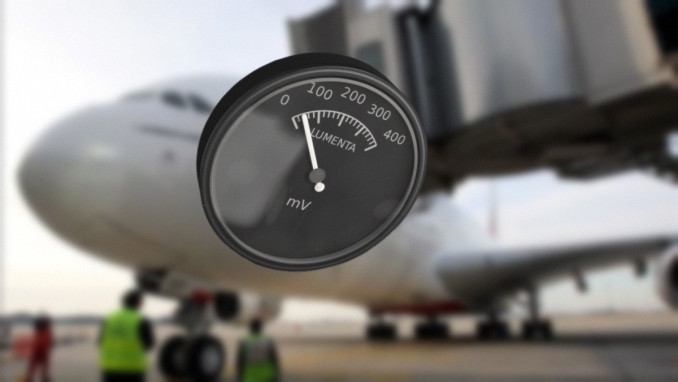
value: {"value": 40, "unit": "mV"}
